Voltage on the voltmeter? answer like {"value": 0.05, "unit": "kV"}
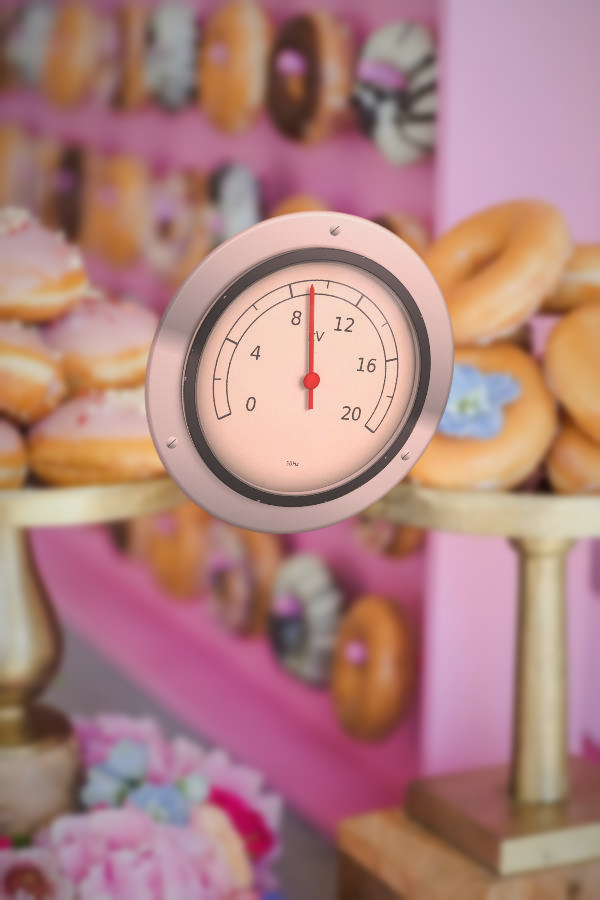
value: {"value": 9, "unit": "kV"}
